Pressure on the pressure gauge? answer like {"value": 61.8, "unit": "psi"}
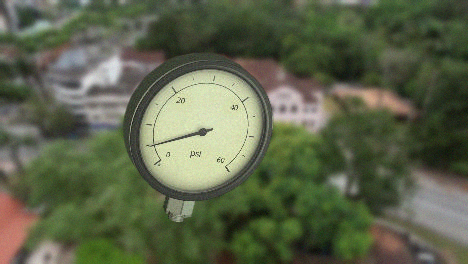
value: {"value": 5, "unit": "psi"}
